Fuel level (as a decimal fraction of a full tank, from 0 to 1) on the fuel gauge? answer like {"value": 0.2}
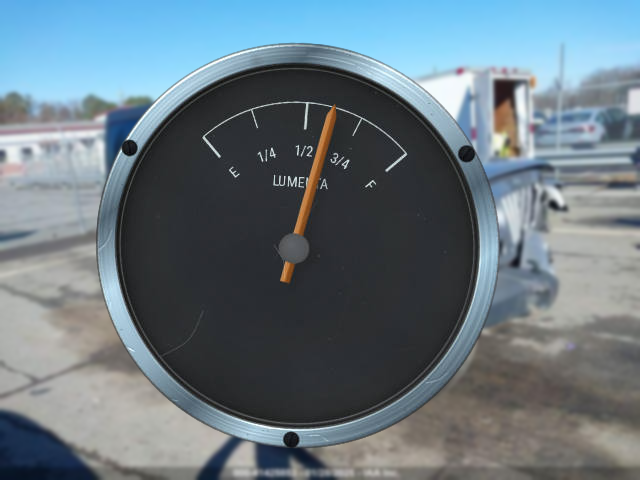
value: {"value": 0.625}
